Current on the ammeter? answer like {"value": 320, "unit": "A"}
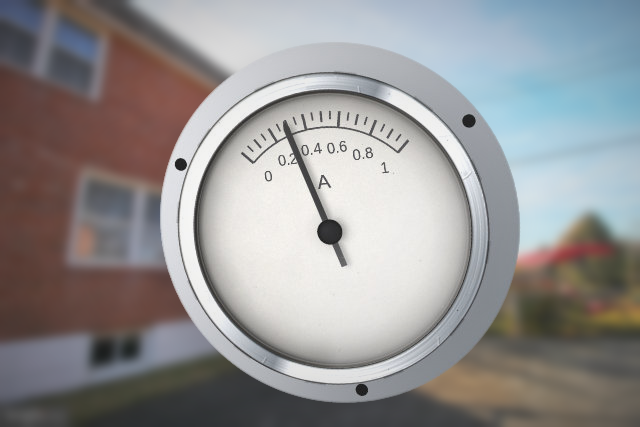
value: {"value": 0.3, "unit": "A"}
